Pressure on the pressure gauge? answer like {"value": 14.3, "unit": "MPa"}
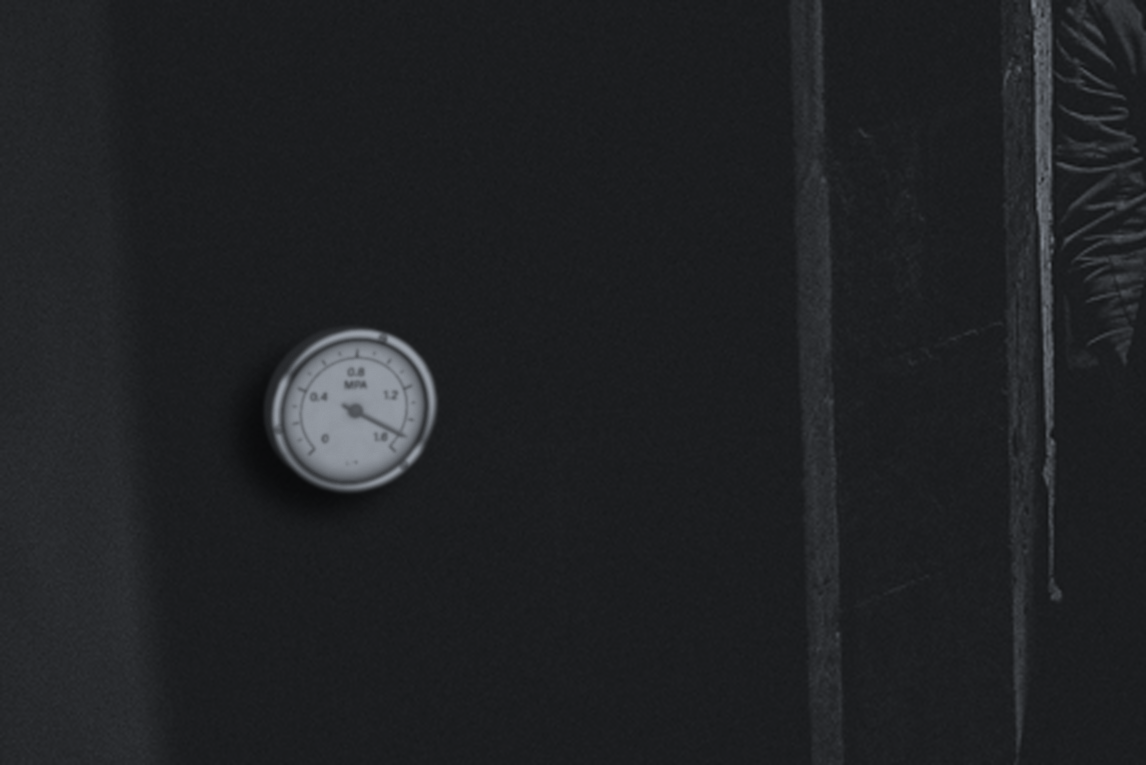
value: {"value": 1.5, "unit": "MPa"}
